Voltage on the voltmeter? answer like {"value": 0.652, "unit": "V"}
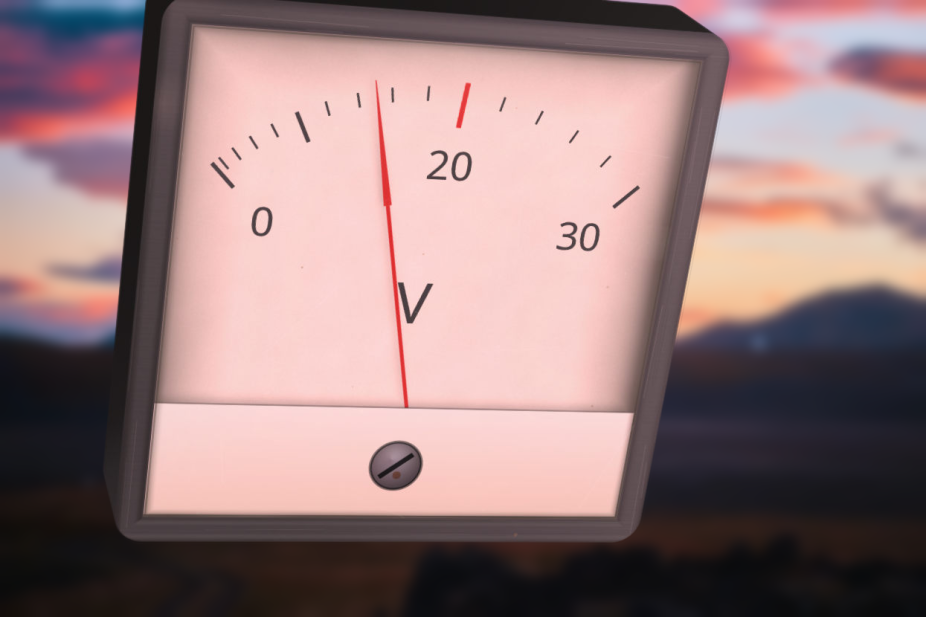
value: {"value": 15, "unit": "V"}
